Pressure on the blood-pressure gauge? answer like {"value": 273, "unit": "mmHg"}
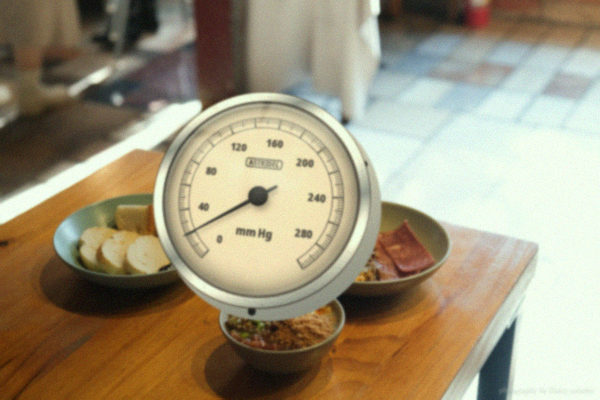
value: {"value": 20, "unit": "mmHg"}
